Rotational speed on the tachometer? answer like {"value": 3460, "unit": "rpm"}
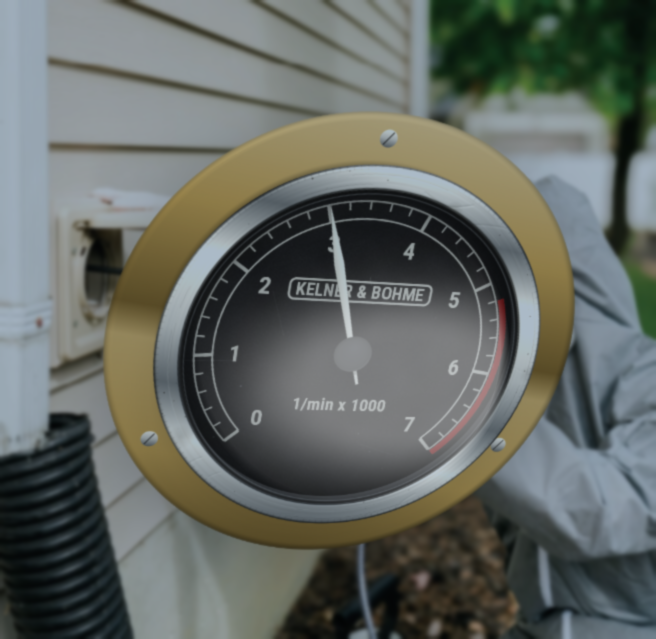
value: {"value": 3000, "unit": "rpm"}
